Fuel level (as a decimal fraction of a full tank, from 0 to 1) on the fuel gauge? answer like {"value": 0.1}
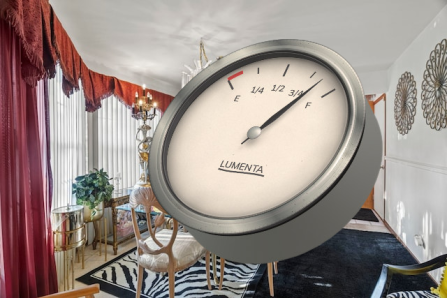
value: {"value": 0.875}
